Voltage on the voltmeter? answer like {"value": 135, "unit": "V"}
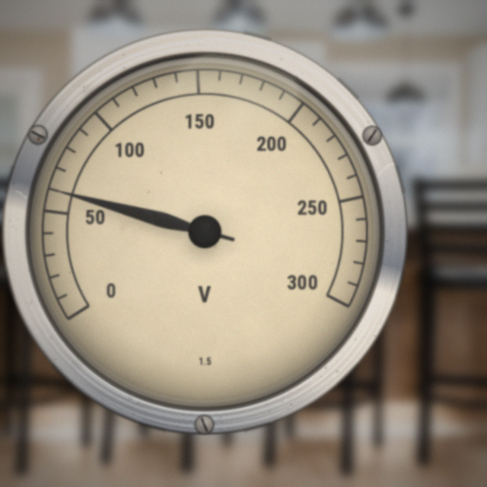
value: {"value": 60, "unit": "V"}
